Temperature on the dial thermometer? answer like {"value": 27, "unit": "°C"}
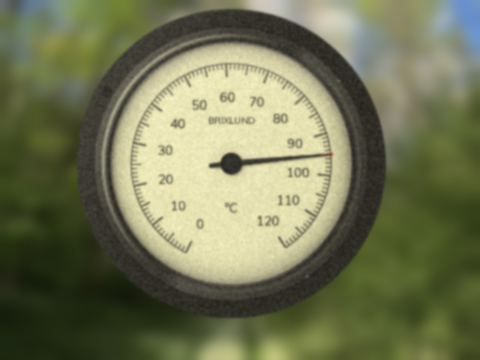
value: {"value": 95, "unit": "°C"}
